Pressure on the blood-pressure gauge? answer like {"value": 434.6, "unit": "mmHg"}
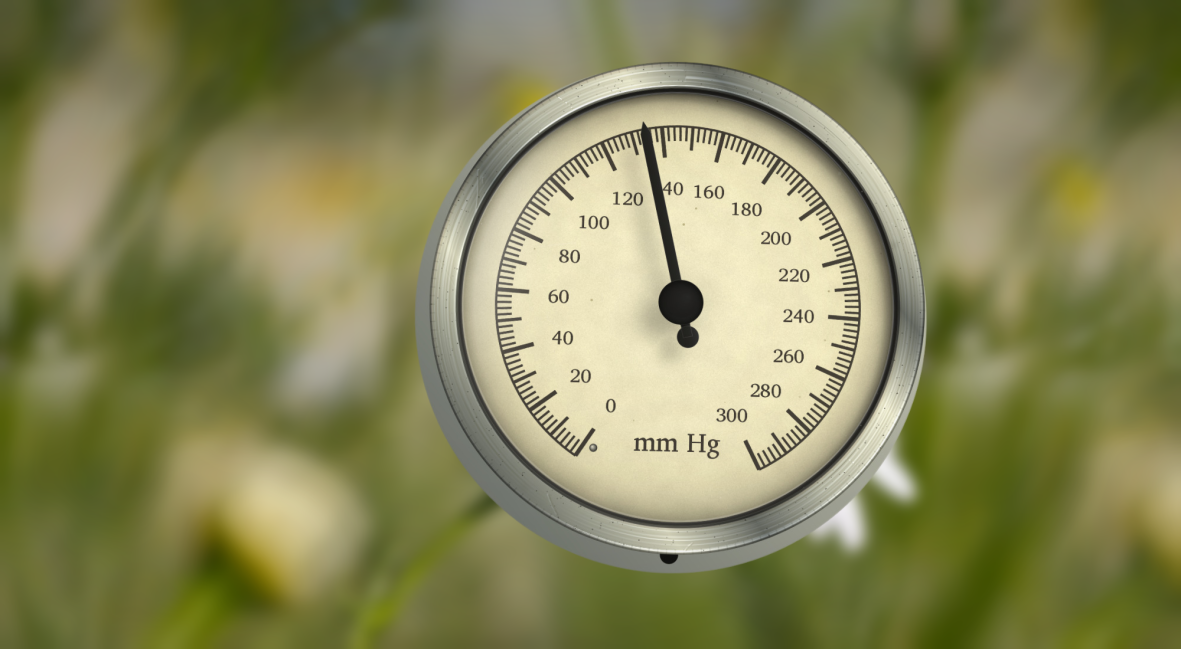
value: {"value": 134, "unit": "mmHg"}
